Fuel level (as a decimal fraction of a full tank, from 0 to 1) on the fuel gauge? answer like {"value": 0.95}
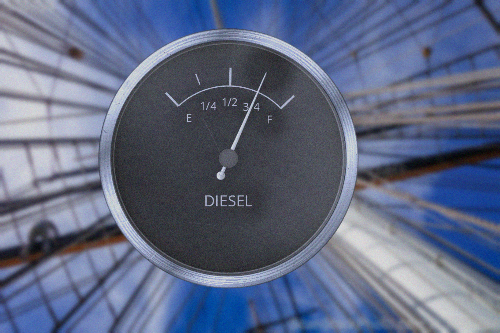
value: {"value": 0.75}
